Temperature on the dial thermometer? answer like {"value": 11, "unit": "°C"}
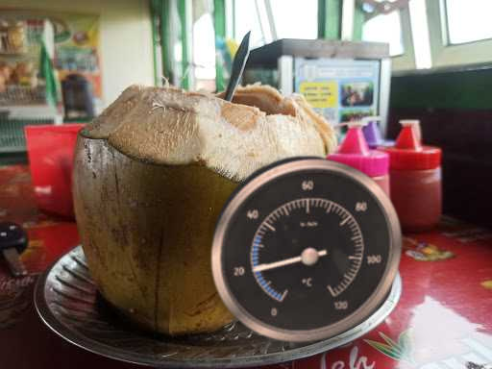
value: {"value": 20, "unit": "°C"}
